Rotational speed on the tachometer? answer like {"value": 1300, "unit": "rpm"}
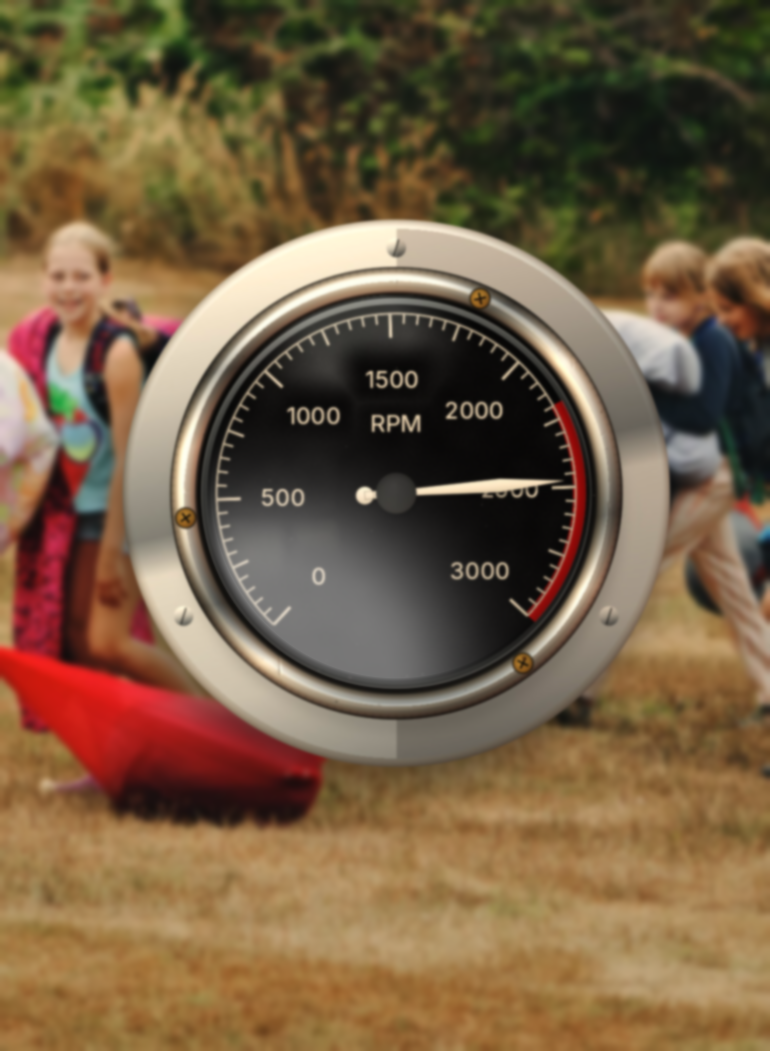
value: {"value": 2475, "unit": "rpm"}
